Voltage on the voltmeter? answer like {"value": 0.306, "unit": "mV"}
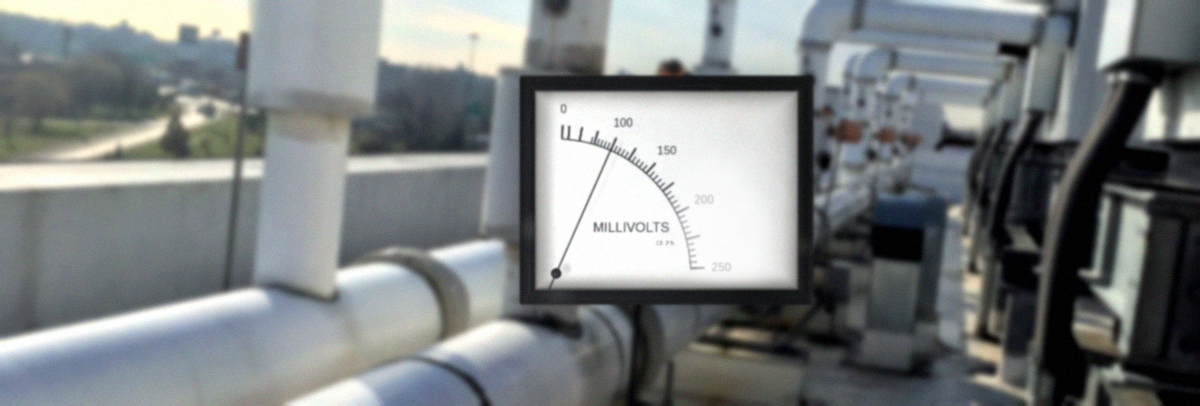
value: {"value": 100, "unit": "mV"}
